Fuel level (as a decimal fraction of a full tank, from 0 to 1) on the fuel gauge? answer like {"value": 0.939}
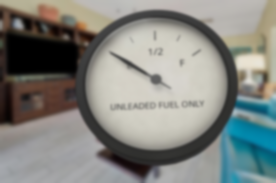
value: {"value": 0}
